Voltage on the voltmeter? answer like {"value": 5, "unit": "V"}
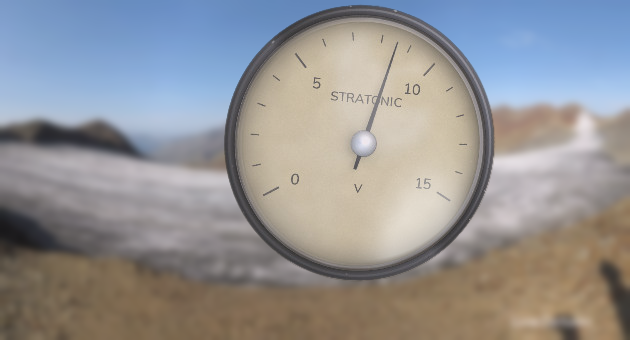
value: {"value": 8.5, "unit": "V"}
